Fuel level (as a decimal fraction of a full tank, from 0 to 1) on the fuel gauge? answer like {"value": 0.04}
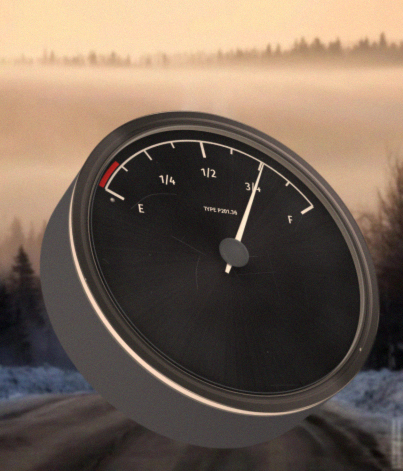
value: {"value": 0.75}
